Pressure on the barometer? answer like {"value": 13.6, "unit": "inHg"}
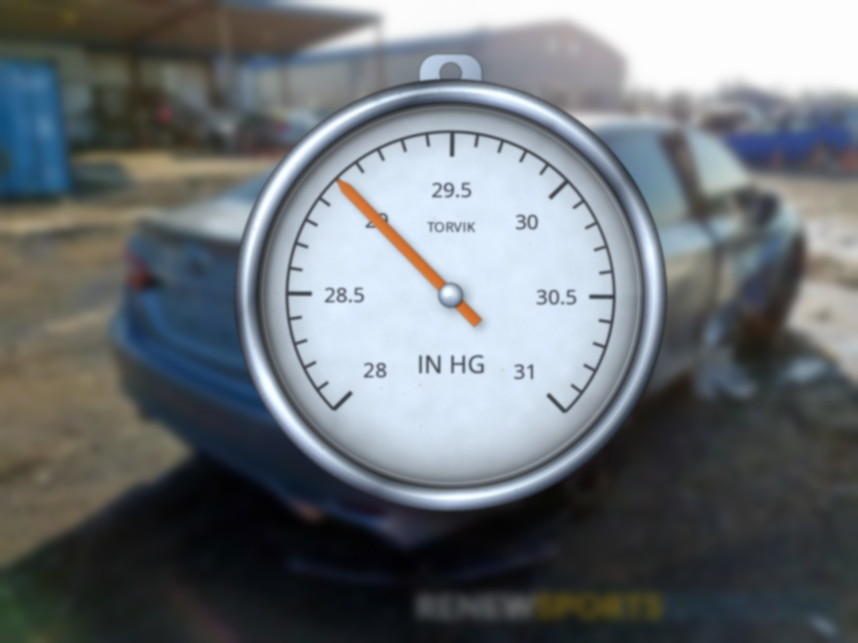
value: {"value": 29, "unit": "inHg"}
